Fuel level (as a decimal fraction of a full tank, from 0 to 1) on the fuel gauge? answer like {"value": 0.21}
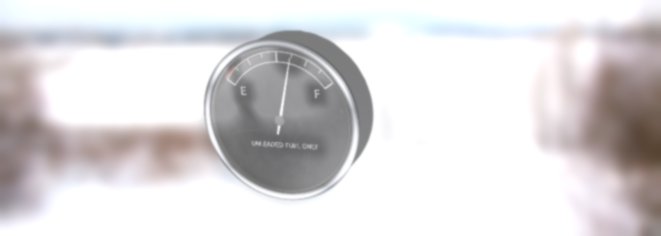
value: {"value": 0.625}
